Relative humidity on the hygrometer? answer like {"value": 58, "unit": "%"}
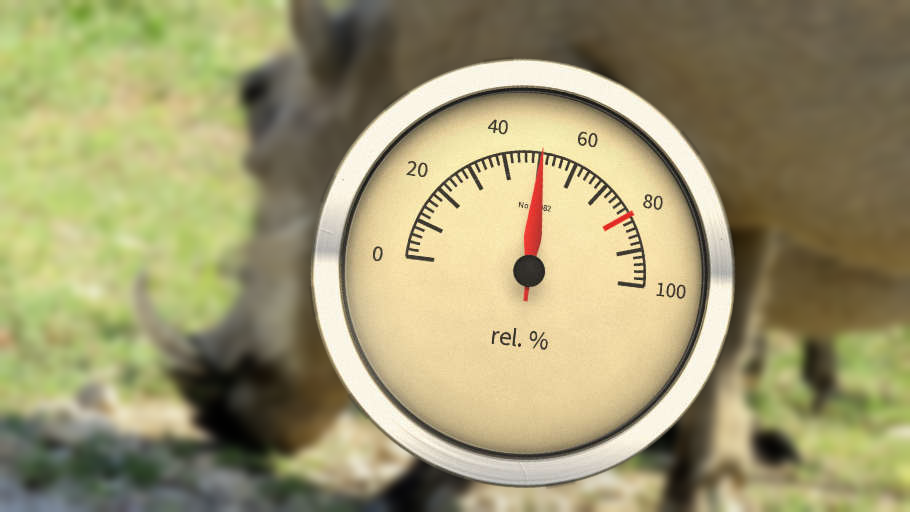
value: {"value": 50, "unit": "%"}
